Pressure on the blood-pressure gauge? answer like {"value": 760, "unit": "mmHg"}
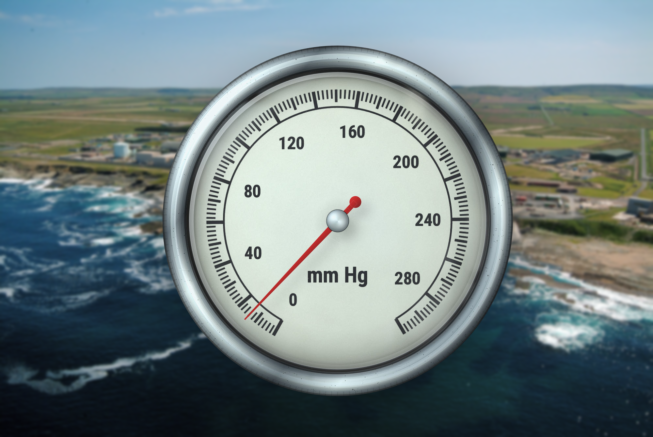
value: {"value": 14, "unit": "mmHg"}
